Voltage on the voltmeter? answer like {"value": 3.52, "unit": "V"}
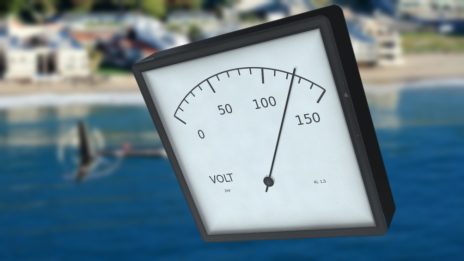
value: {"value": 125, "unit": "V"}
